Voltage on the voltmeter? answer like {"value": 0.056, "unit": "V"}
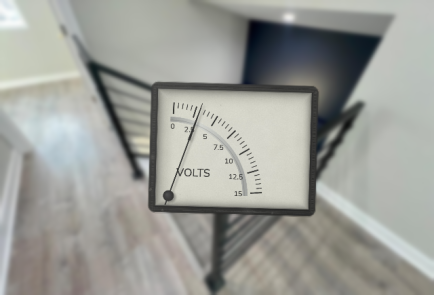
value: {"value": 3, "unit": "V"}
